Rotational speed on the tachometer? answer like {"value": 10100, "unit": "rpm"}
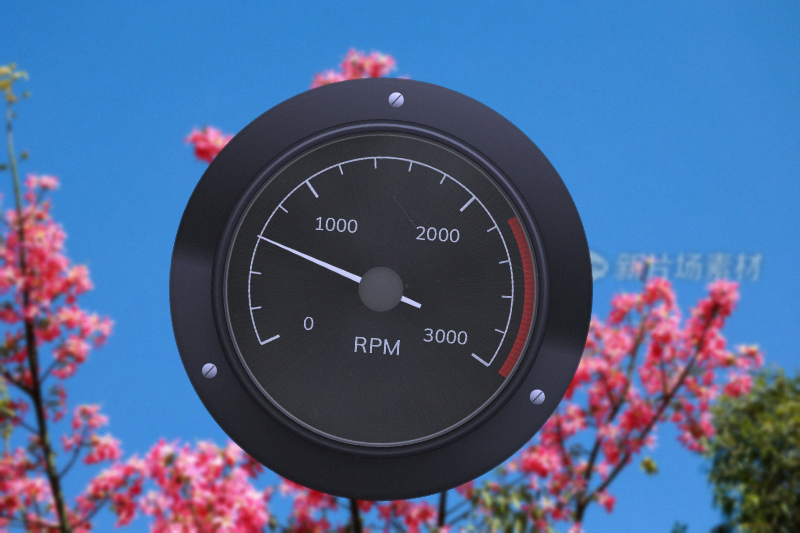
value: {"value": 600, "unit": "rpm"}
